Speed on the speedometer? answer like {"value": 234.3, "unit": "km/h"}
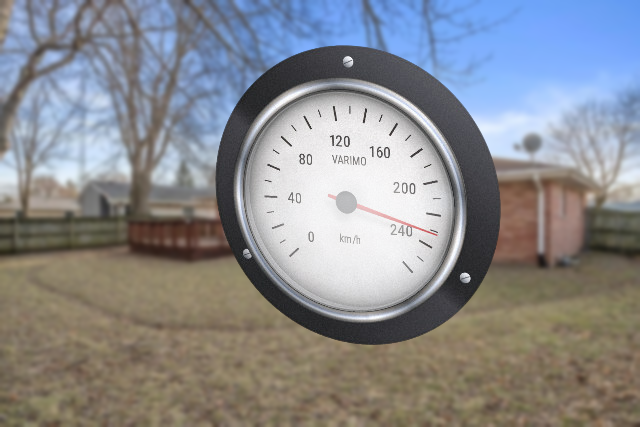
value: {"value": 230, "unit": "km/h"}
